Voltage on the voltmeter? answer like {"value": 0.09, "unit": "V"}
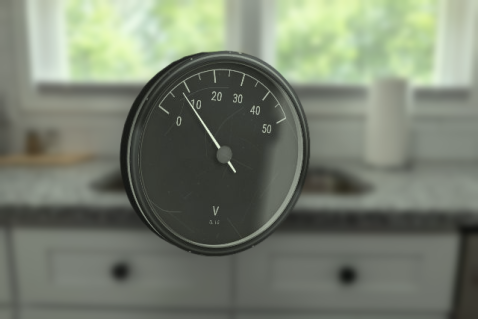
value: {"value": 7.5, "unit": "V"}
